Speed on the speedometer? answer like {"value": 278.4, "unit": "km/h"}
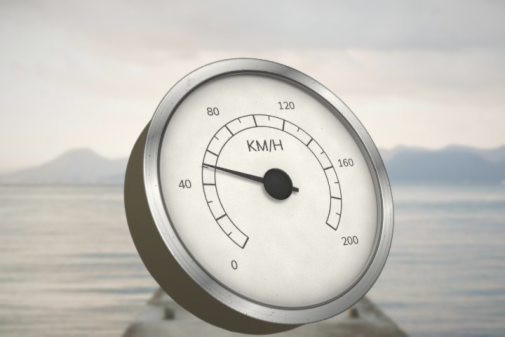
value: {"value": 50, "unit": "km/h"}
